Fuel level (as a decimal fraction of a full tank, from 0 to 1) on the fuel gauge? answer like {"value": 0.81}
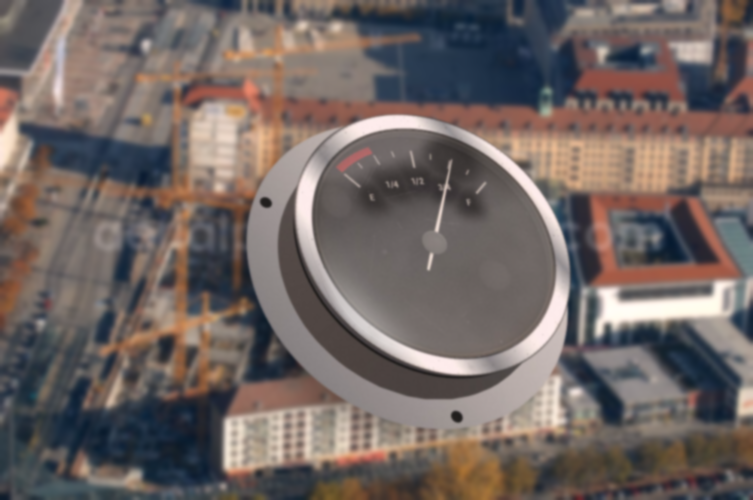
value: {"value": 0.75}
